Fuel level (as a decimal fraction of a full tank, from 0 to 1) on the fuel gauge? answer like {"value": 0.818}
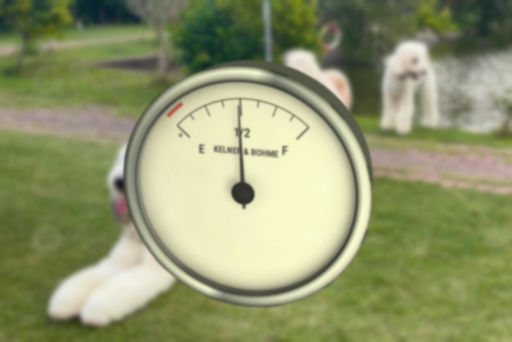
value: {"value": 0.5}
